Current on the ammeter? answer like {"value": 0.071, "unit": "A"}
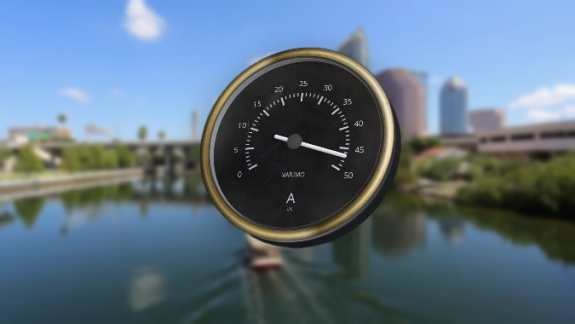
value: {"value": 47, "unit": "A"}
